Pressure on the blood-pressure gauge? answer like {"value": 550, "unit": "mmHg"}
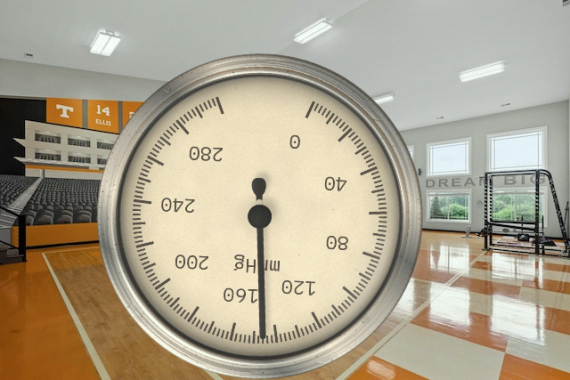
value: {"value": 146, "unit": "mmHg"}
